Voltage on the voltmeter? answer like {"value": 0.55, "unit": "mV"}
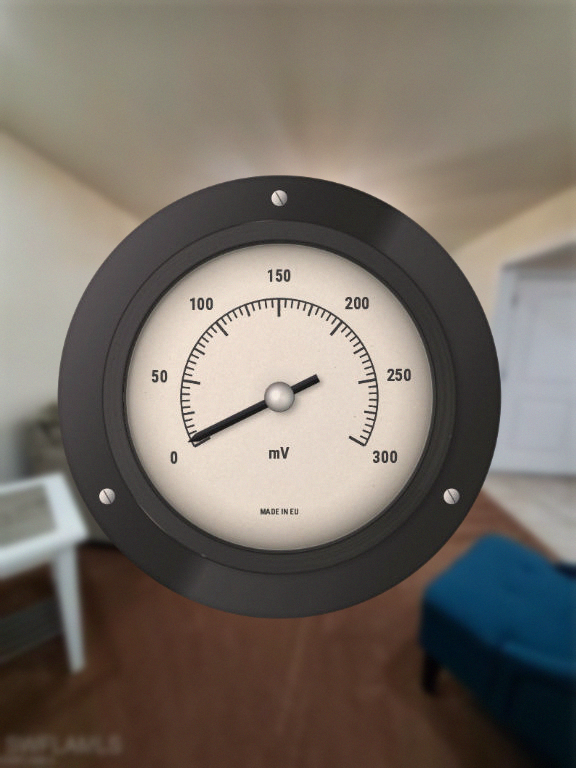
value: {"value": 5, "unit": "mV"}
